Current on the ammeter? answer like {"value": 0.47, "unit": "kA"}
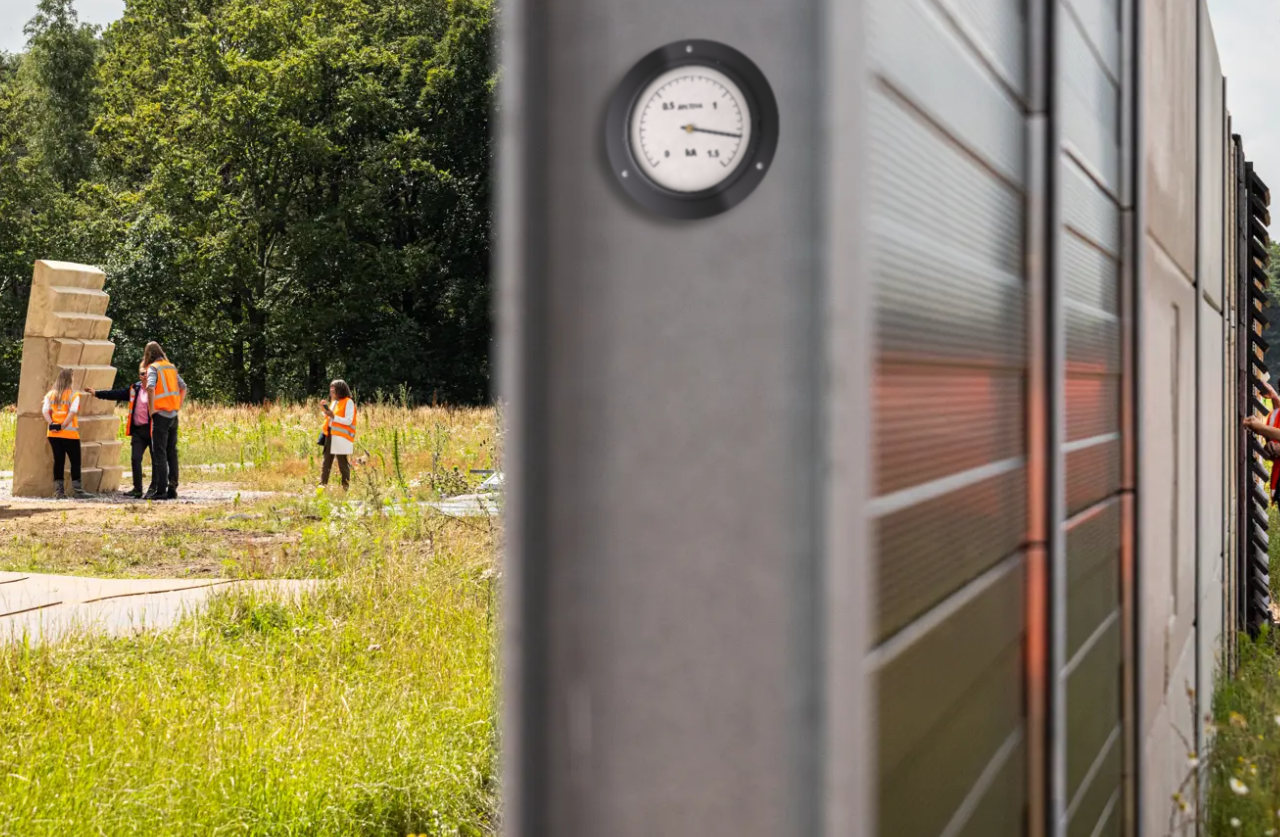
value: {"value": 1.3, "unit": "kA"}
